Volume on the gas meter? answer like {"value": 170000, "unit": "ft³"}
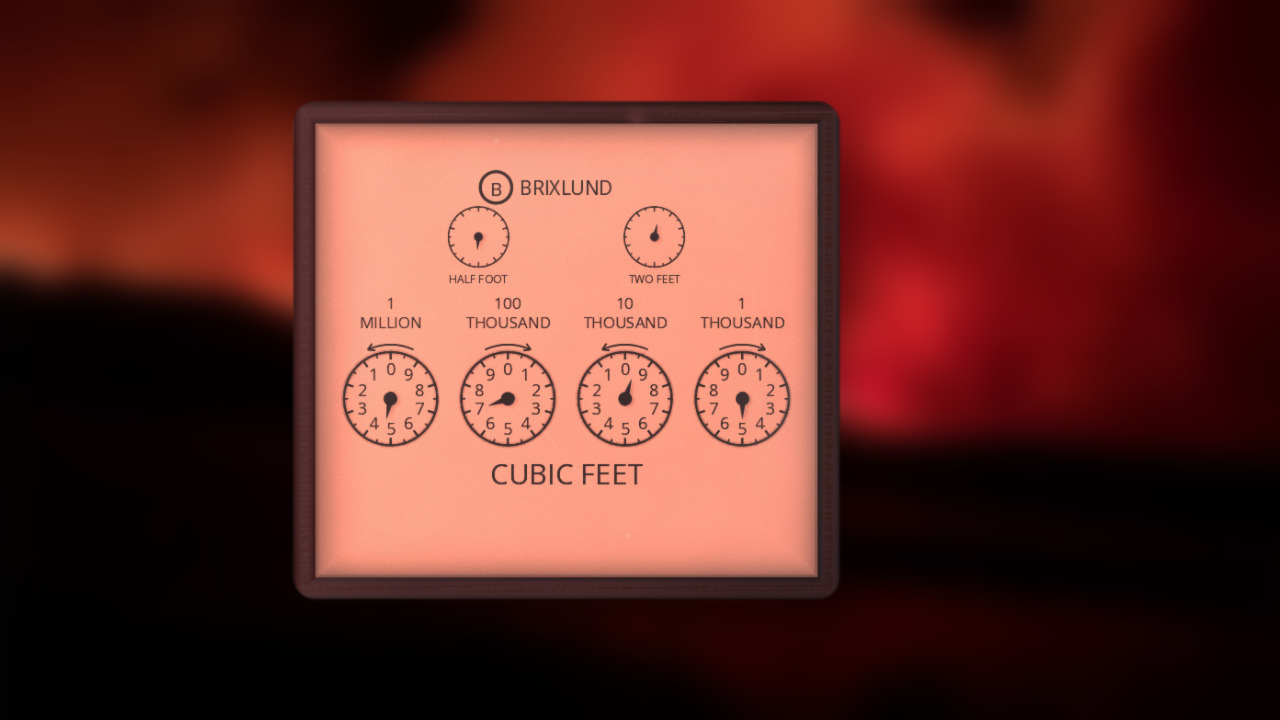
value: {"value": 469500, "unit": "ft³"}
